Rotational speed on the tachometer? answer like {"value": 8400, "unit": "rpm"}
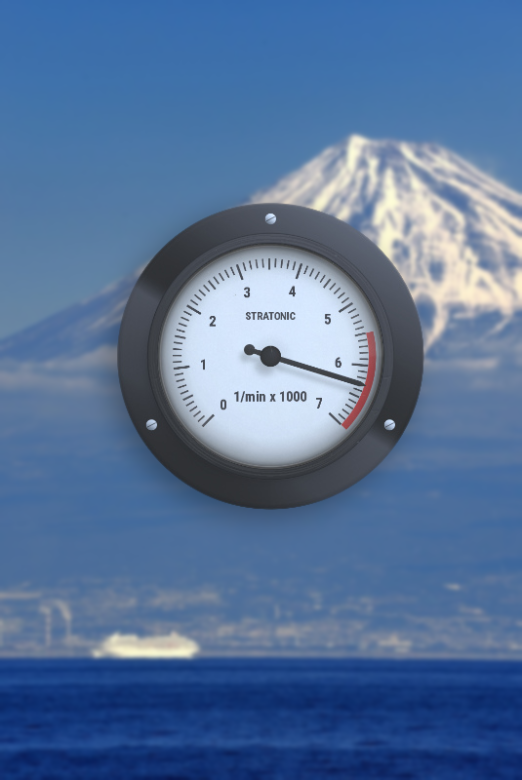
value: {"value": 6300, "unit": "rpm"}
